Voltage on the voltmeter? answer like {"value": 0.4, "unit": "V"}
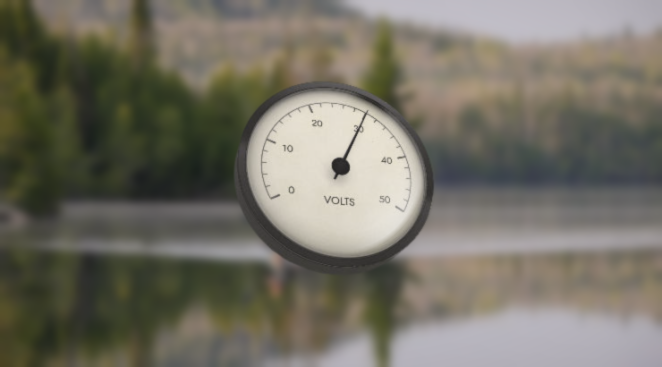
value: {"value": 30, "unit": "V"}
